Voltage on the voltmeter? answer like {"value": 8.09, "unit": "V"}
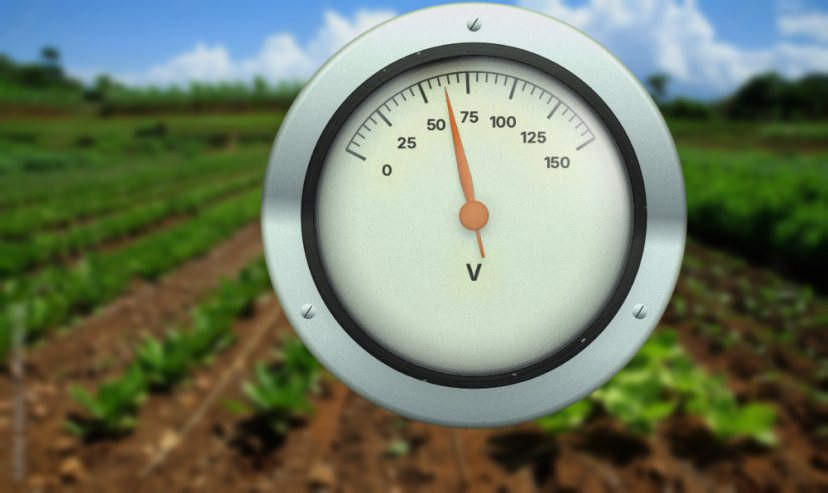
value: {"value": 62.5, "unit": "V"}
